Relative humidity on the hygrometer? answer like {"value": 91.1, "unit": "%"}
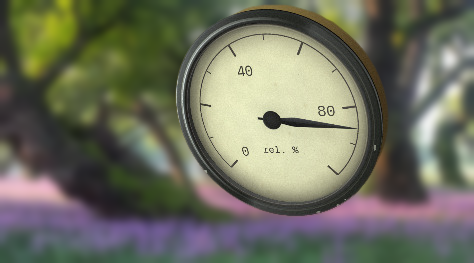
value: {"value": 85, "unit": "%"}
